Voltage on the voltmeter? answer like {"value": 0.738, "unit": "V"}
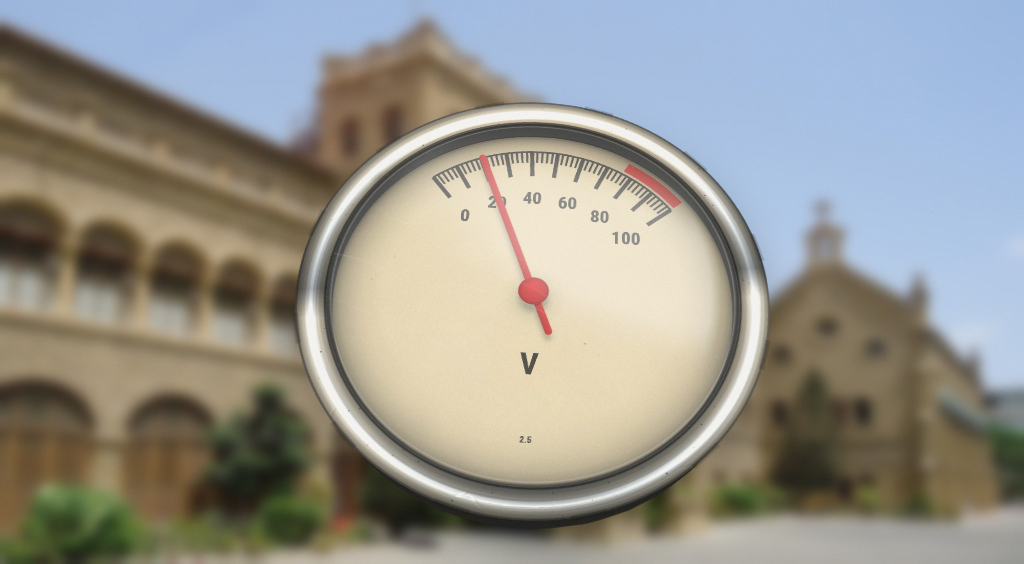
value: {"value": 20, "unit": "V"}
